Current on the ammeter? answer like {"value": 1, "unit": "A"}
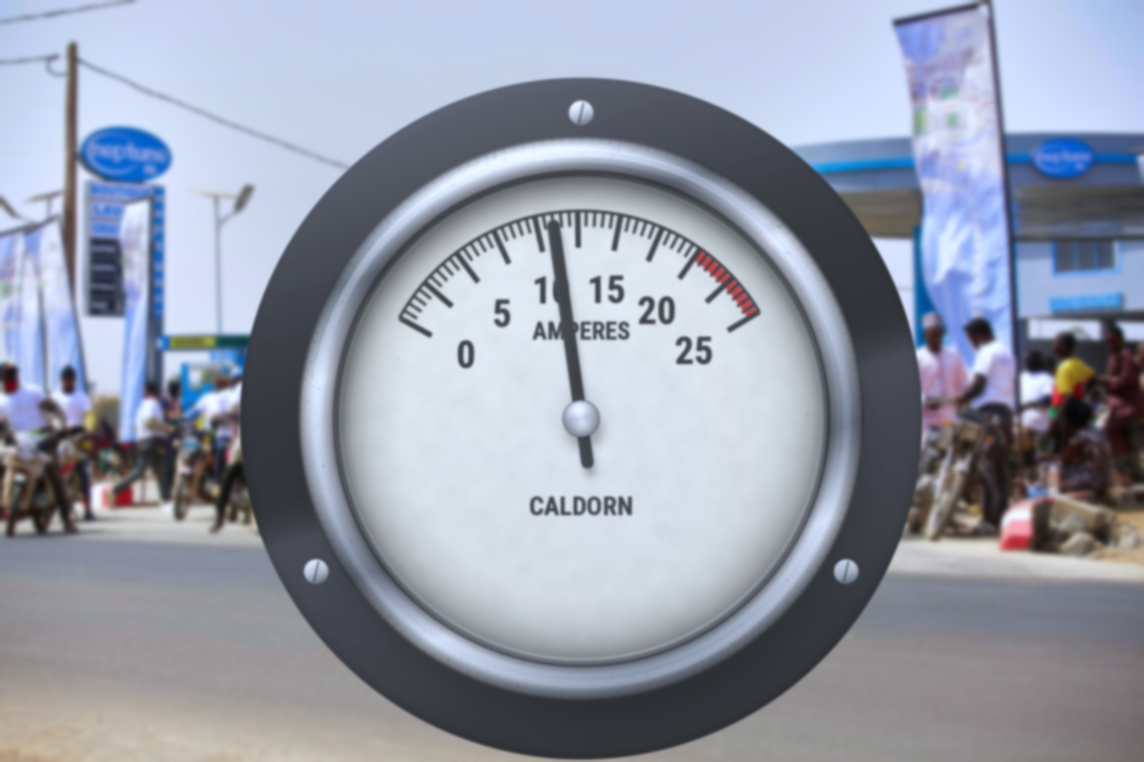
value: {"value": 11, "unit": "A"}
